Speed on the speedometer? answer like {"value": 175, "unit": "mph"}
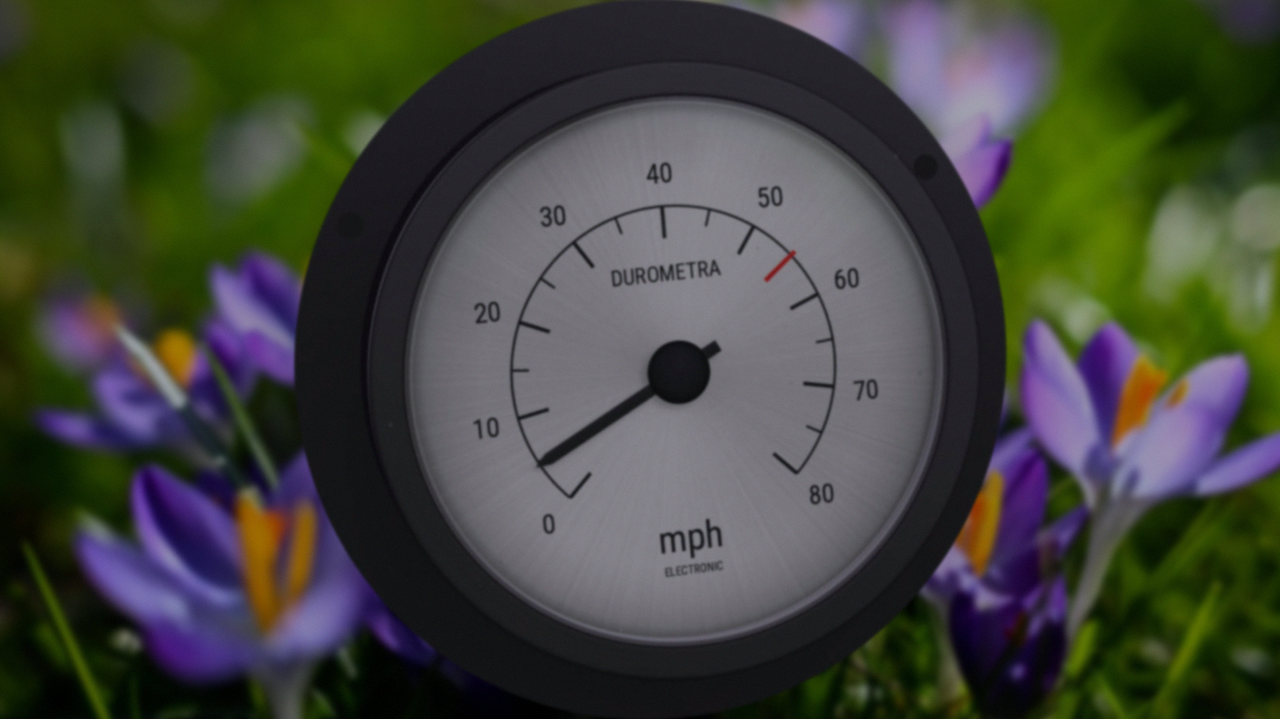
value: {"value": 5, "unit": "mph"}
